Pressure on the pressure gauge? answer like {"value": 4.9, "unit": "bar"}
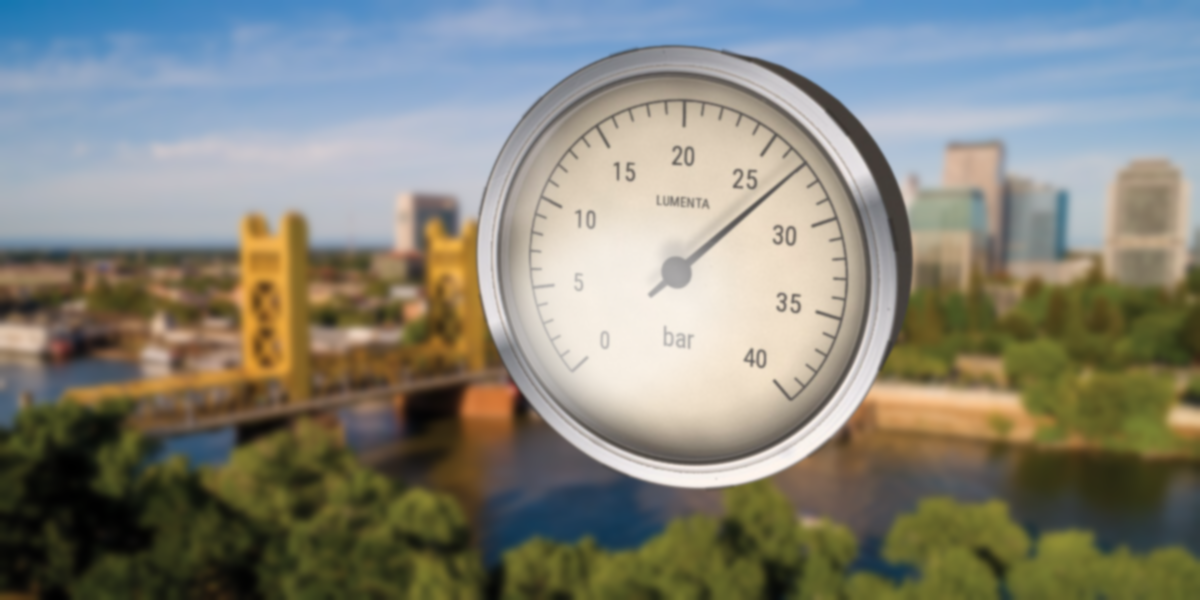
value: {"value": 27, "unit": "bar"}
